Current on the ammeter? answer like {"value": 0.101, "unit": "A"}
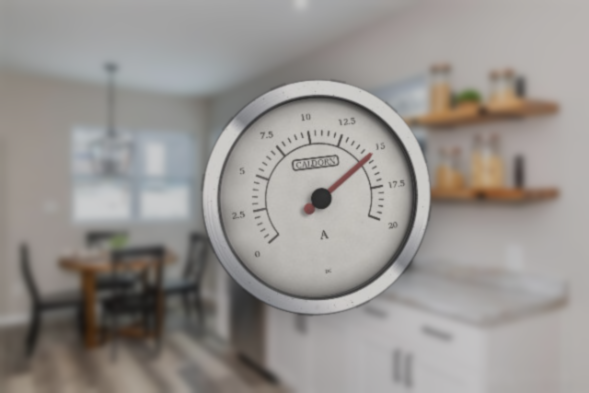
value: {"value": 15, "unit": "A"}
